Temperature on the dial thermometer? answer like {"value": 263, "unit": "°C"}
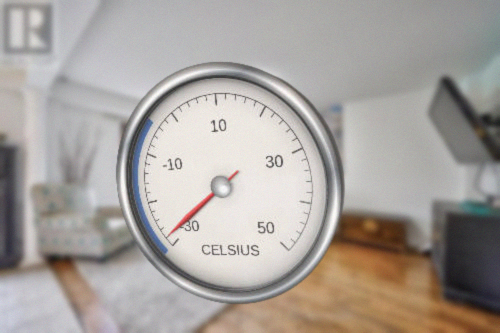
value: {"value": -28, "unit": "°C"}
